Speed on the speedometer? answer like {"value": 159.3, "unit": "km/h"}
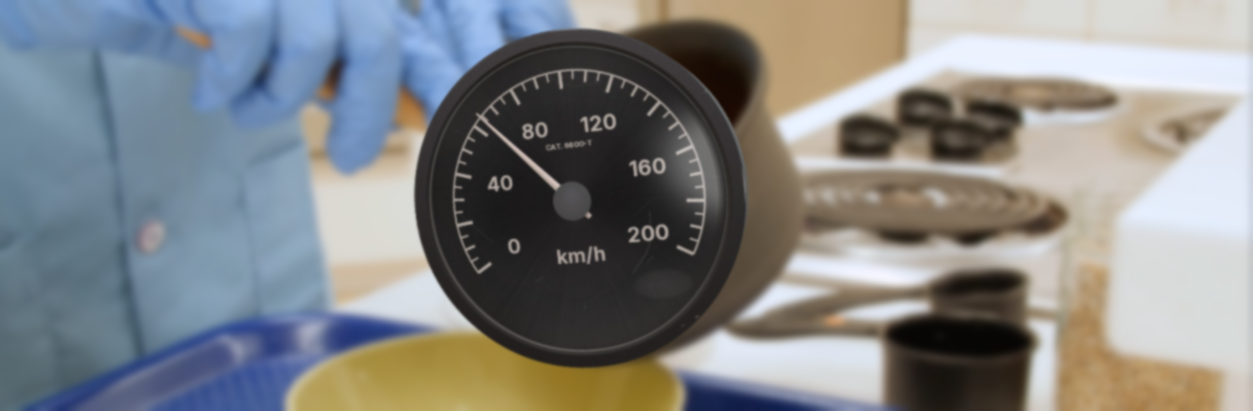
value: {"value": 65, "unit": "km/h"}
